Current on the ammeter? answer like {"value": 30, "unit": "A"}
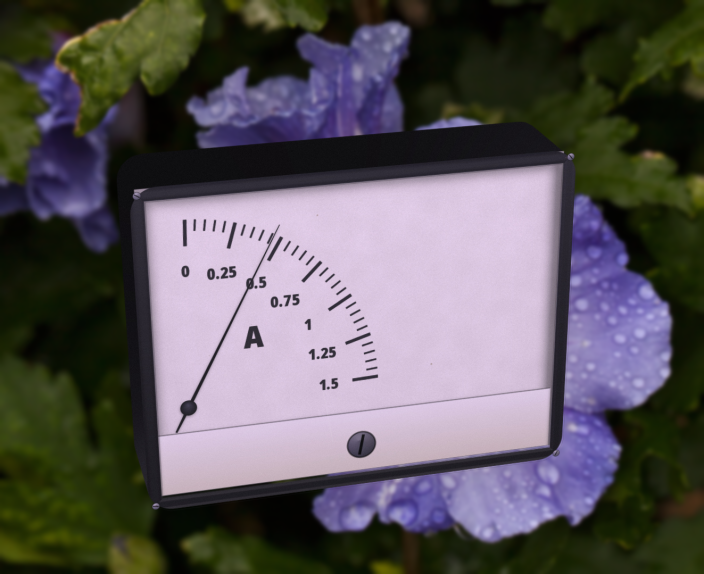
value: {"value": 0.45, "unit": "A"}
